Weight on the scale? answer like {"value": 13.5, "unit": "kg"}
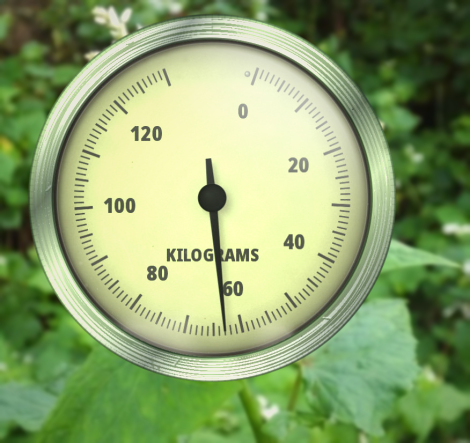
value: {"value": 63, "unit": "kg"}
